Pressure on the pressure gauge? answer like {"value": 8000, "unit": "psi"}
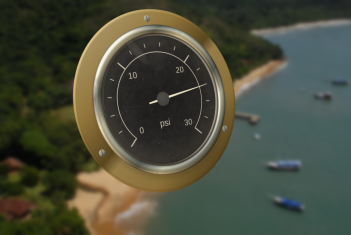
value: {"value": 24, "unit": "psi"}
